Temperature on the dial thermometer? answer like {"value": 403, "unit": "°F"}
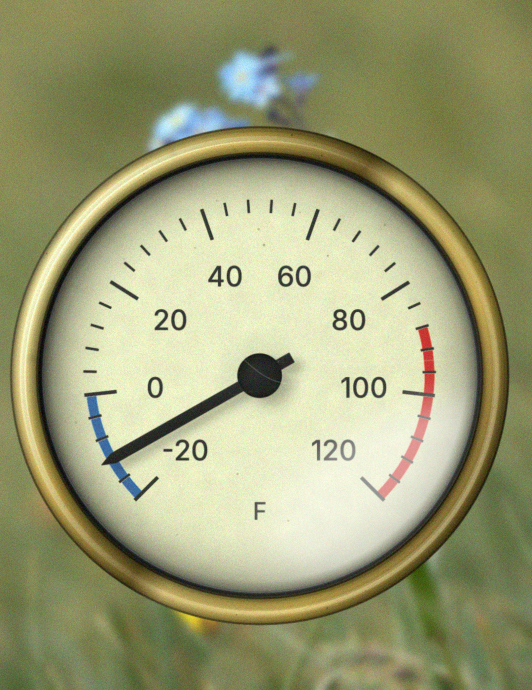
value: {"value": -12, "unit": "°F"}
